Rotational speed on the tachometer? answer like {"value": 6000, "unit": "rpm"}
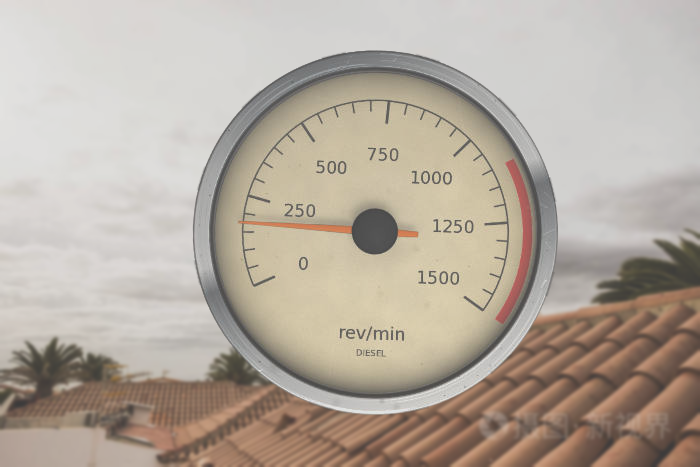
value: {"value": 175, "unit": "rpm"}
